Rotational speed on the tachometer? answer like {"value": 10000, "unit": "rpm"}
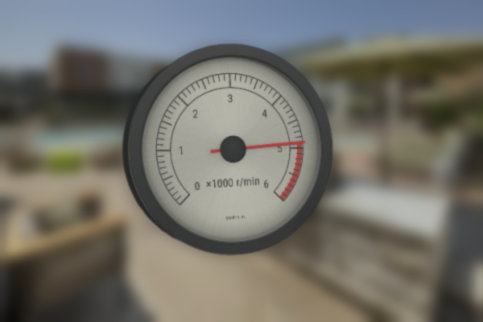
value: {"value": 4900, "unit": "rpm"}
